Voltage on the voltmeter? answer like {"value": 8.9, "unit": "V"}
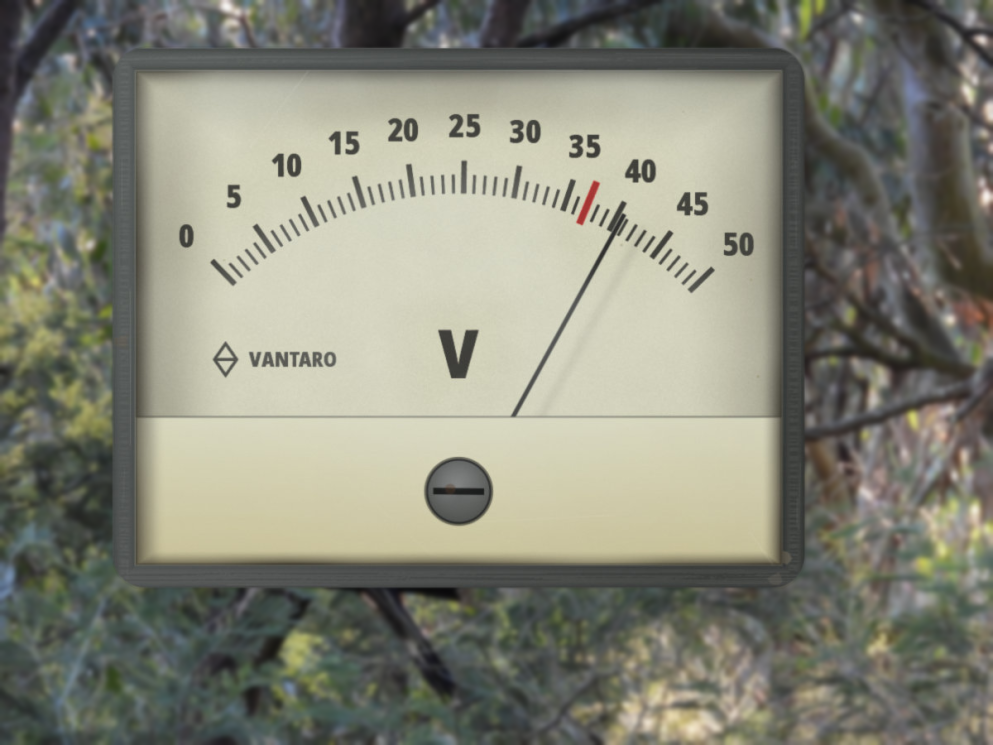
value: {"value": 40.5, "unit": "V"}
